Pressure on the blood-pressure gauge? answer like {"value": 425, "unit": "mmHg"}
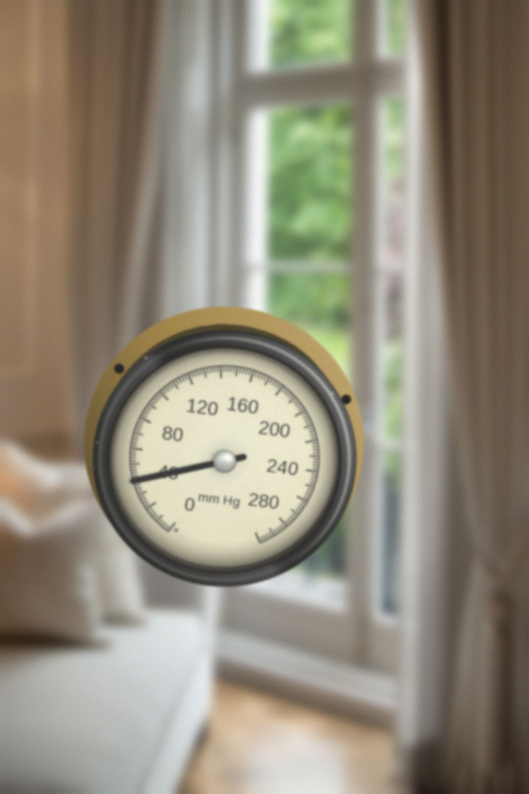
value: {"value": 40, "unit": "mmHg"}
